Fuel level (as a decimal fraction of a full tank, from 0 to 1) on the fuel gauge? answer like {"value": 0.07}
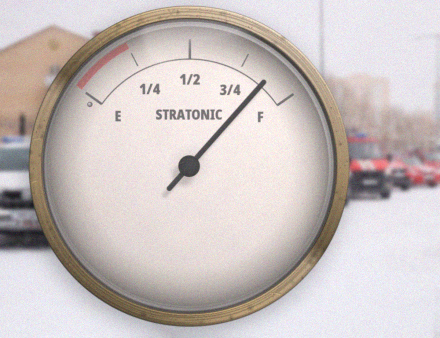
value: {"value": 0.875}
